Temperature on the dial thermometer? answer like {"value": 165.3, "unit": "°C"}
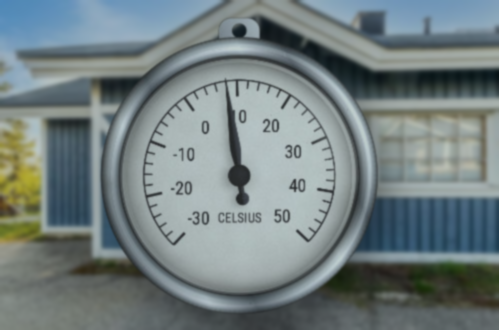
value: {"value": 8, "unit": "°C"}
